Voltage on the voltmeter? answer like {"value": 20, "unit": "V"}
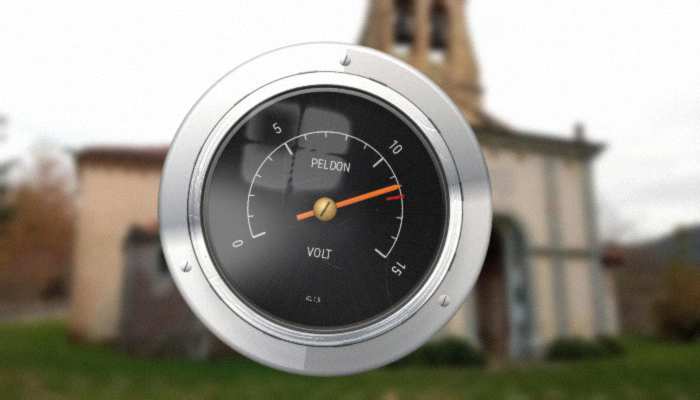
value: {"value": 11.5, "unit": "V"}
